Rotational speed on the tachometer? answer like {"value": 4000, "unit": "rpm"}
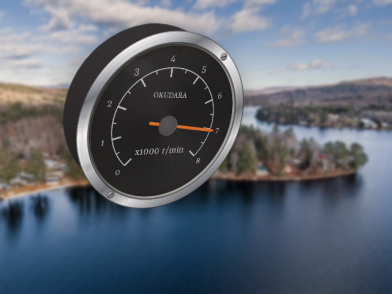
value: {"value": 7000, "unit": "rpm"}
